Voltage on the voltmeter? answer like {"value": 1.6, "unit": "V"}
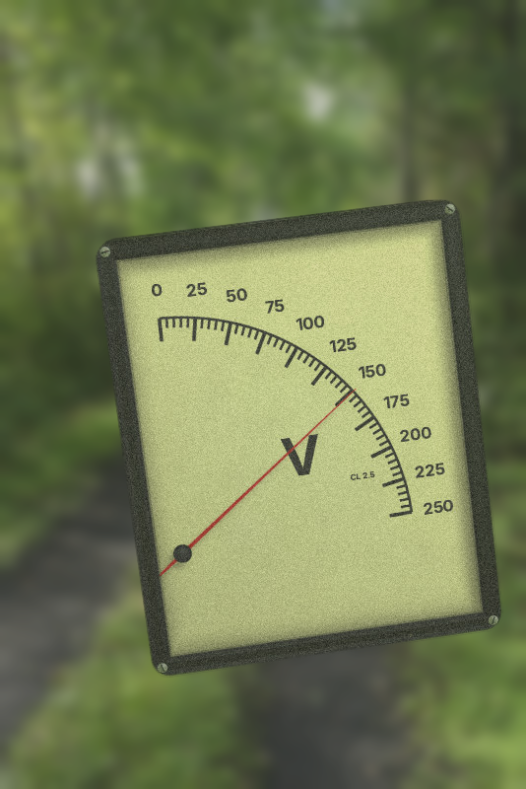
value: {"value": 150, "unit": "V"}
